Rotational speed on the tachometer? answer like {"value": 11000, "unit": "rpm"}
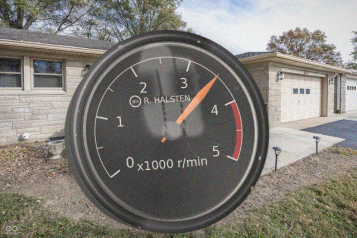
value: {"value": 3500, "unit": "rpm"}
